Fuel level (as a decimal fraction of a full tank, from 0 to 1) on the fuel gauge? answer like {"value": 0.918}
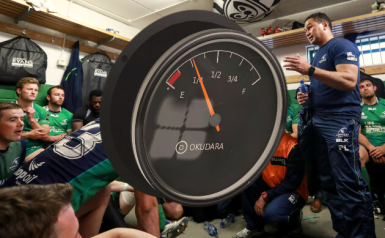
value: {"value": 0.25}
